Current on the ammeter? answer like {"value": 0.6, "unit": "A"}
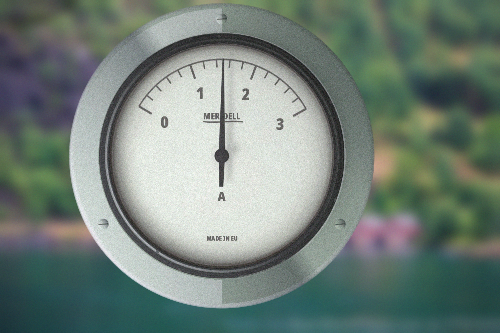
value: {"value": 1.5, "unit": "A"}
